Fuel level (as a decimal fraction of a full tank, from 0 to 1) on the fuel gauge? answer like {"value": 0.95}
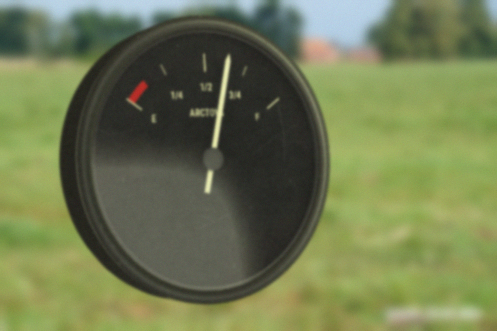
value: {"value": 0.625}
